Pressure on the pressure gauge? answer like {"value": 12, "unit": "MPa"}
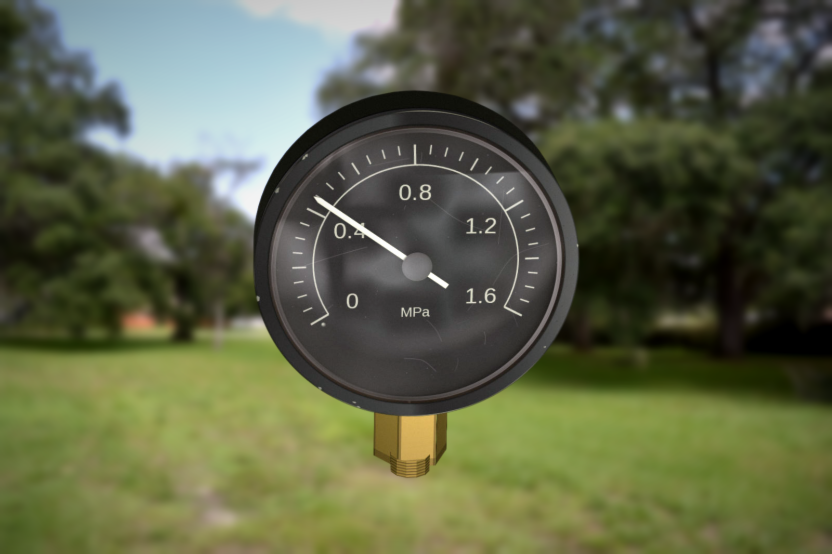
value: {"value": 0.45, "unit": "MPa"}
